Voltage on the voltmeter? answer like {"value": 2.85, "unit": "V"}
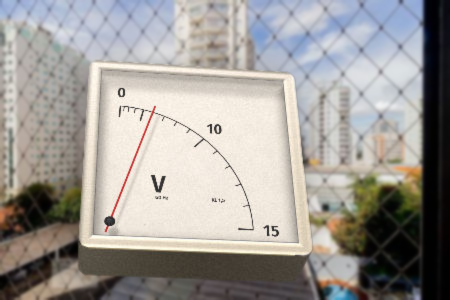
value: {"value": 6, "unit": "V"}
